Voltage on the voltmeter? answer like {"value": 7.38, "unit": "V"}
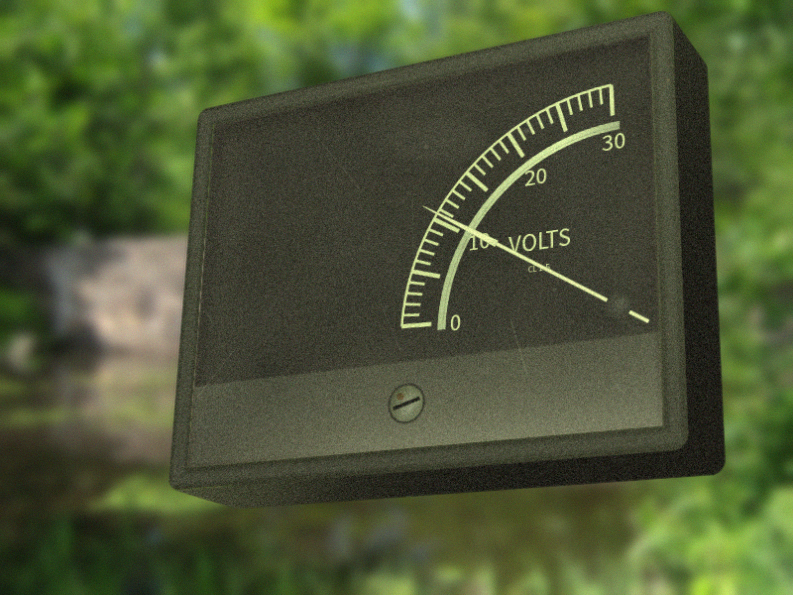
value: {"value": 10.5, "unit": "V"}
